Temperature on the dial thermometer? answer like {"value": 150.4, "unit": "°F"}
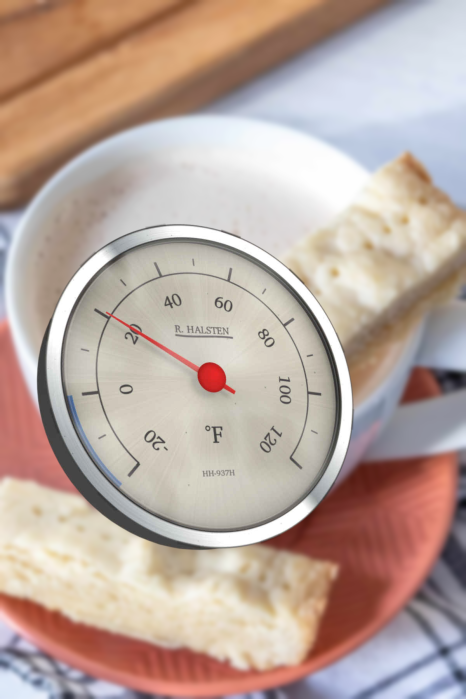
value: {"value": 20, "unit": "°F"}
